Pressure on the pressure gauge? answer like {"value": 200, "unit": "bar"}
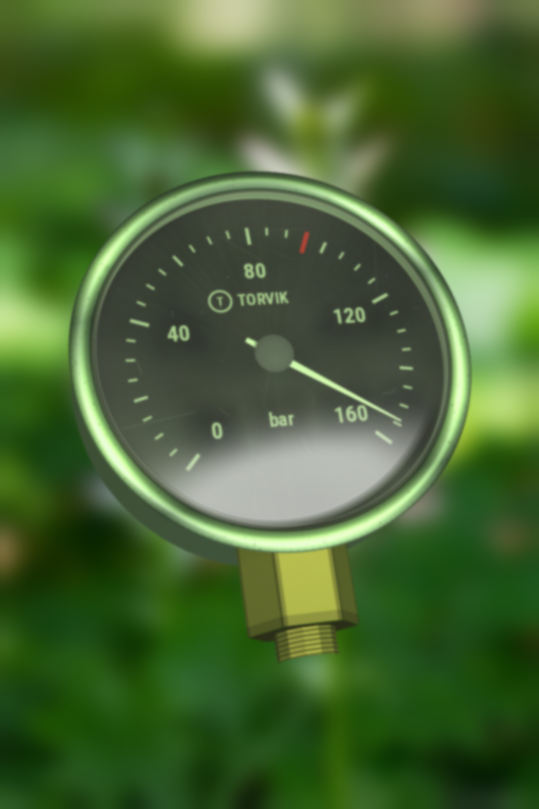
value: {"value": 155, "unit": "bar"}
